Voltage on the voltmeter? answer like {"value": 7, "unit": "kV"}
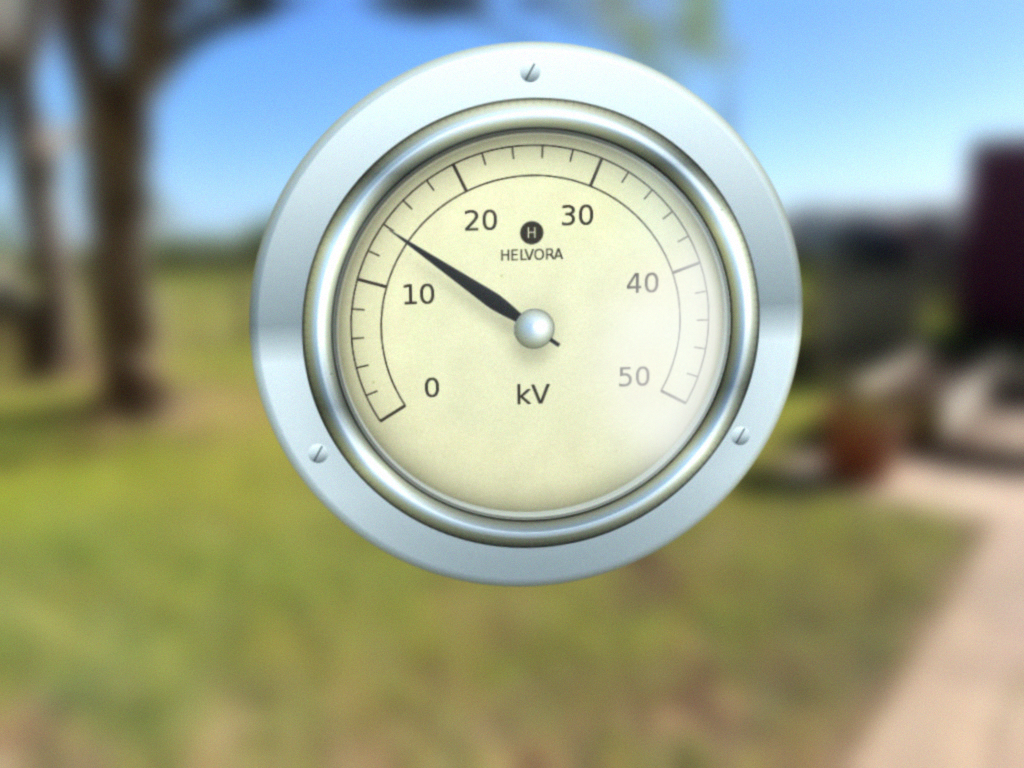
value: {"value": 14, "unit": "kV"}
